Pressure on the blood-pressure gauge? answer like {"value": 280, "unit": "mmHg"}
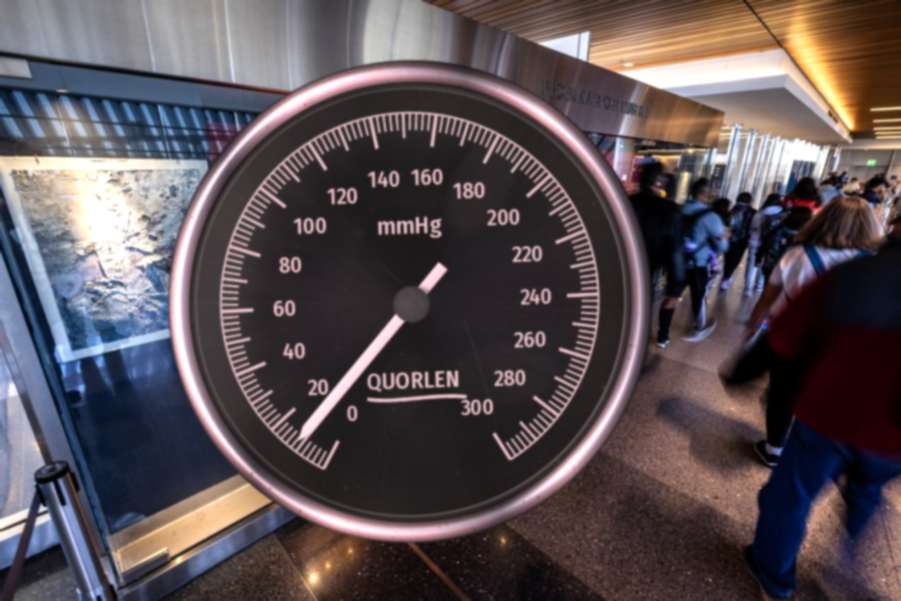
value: {"value": 12, "unit": "mmHg"}
